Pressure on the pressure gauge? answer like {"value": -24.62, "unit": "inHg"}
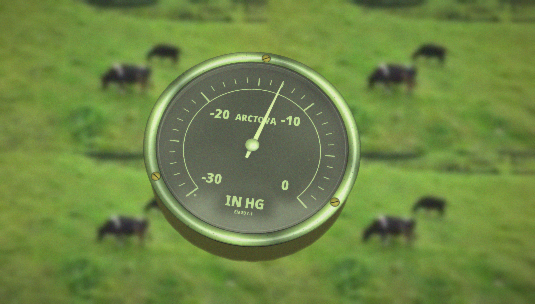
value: {"value": -13, "unit": "inHg"}
